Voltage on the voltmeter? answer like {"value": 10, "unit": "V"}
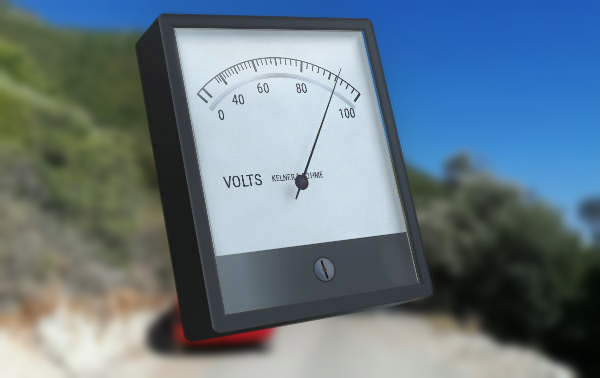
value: {"value": 92, "unit": "V"}
